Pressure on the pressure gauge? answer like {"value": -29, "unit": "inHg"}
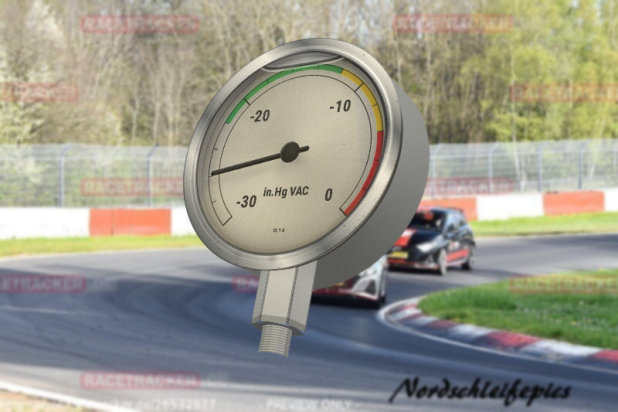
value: {"value": -26, "unit": "inHg"}
